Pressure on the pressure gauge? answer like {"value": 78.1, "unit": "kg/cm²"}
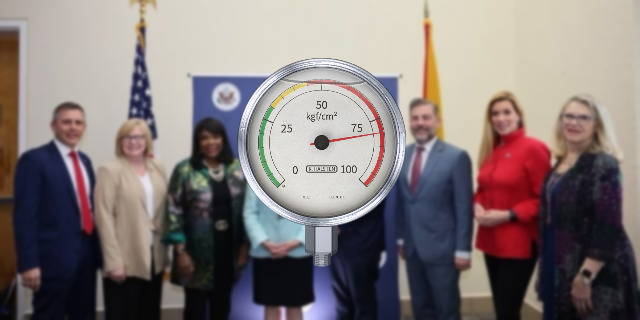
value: {"value": 80, "unit": "kg/cm²"}
